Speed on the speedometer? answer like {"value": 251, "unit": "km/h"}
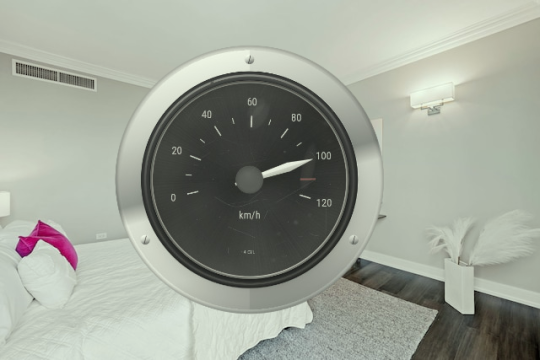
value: {"value": 100, "unit": "km/h"}
